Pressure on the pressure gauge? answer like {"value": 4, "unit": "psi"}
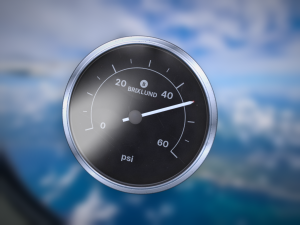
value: {"value": 45, "unit": "psi"}
